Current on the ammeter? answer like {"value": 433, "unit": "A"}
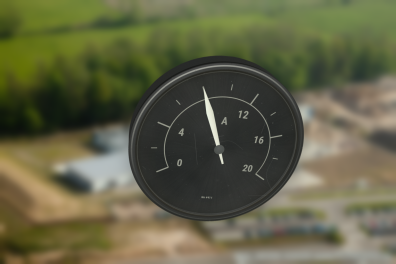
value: {"value": 8, "unit": "A"}
